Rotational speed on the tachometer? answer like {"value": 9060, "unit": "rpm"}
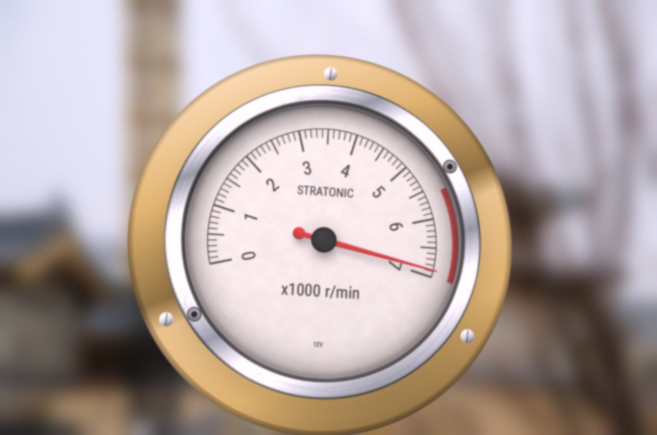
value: {"value": 6900, "unit": "rpm"}
